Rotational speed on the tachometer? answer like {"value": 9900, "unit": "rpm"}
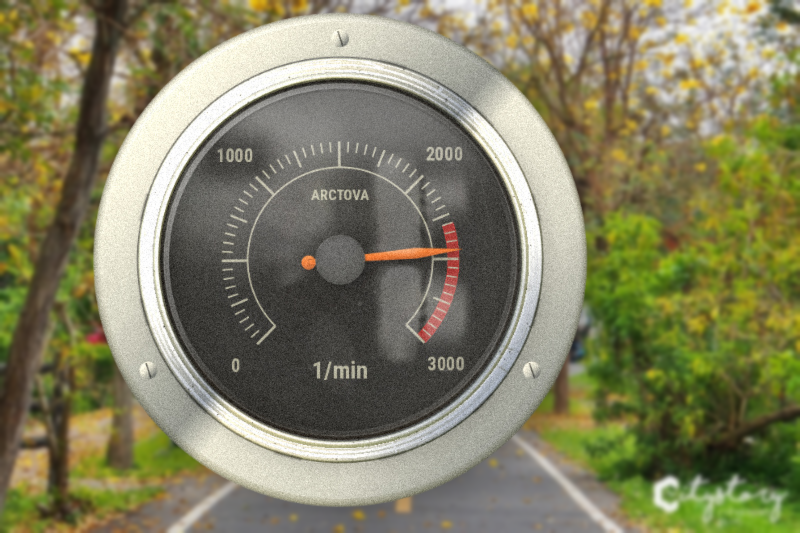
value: {"value": 2450, "unit": "rpm"}
